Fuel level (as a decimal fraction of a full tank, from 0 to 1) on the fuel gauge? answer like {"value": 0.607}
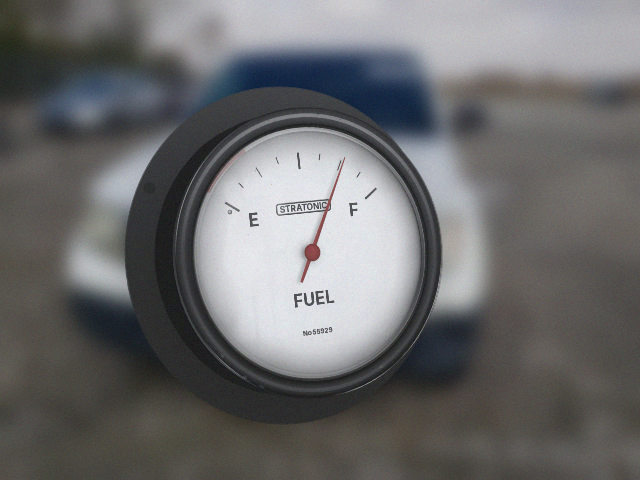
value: {"value": 0.75}
